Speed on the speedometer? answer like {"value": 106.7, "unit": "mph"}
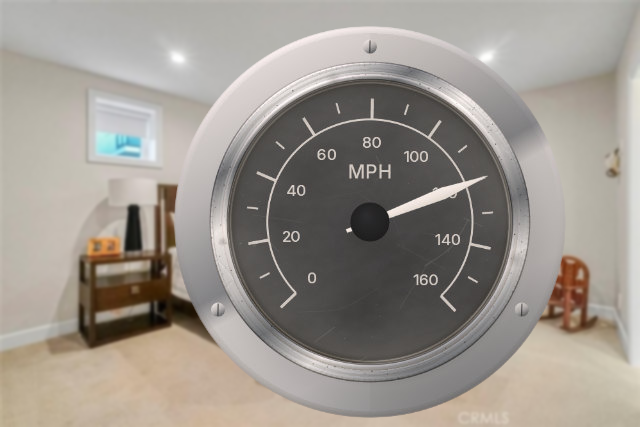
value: {"value": 120, "unit": "mph"}
